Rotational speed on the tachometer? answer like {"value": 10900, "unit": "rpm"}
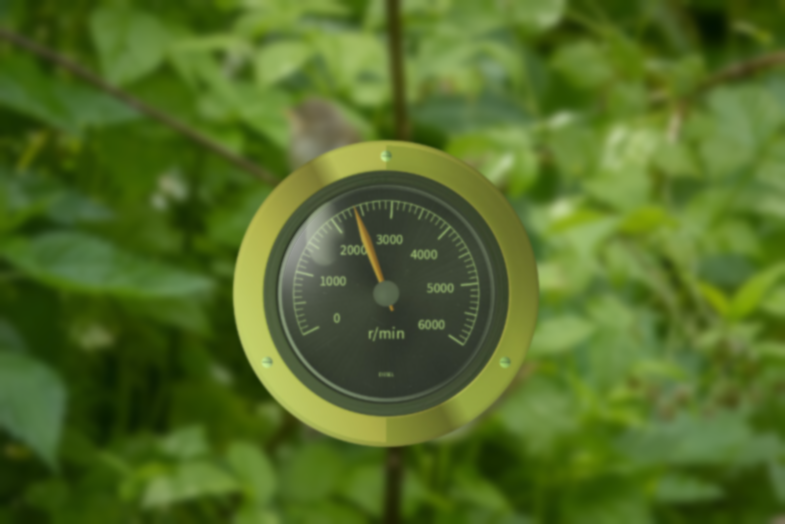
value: {"value": 2400, "unit": "rpm"}
